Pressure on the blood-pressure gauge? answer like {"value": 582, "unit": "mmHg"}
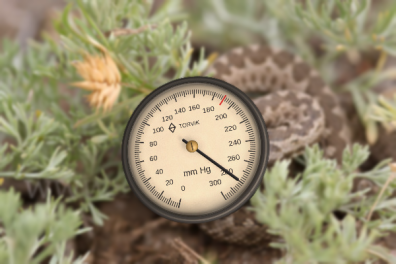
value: {"value": 280, "unit": "mmHg"}
